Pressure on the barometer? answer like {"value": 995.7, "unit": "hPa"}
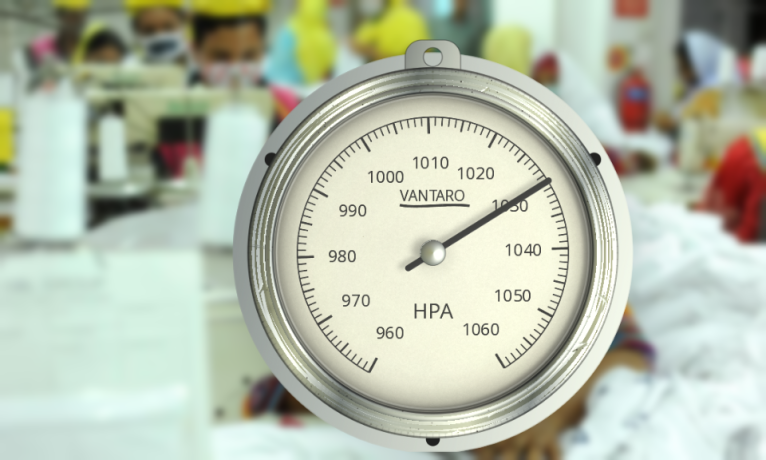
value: {"value": 1030, "unit": "hPa"}
